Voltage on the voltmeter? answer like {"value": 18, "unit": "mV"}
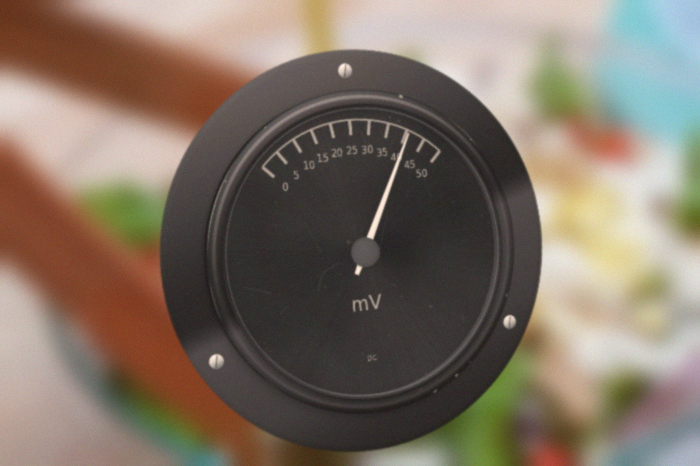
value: {"value": 40, "unit": "mV"}
